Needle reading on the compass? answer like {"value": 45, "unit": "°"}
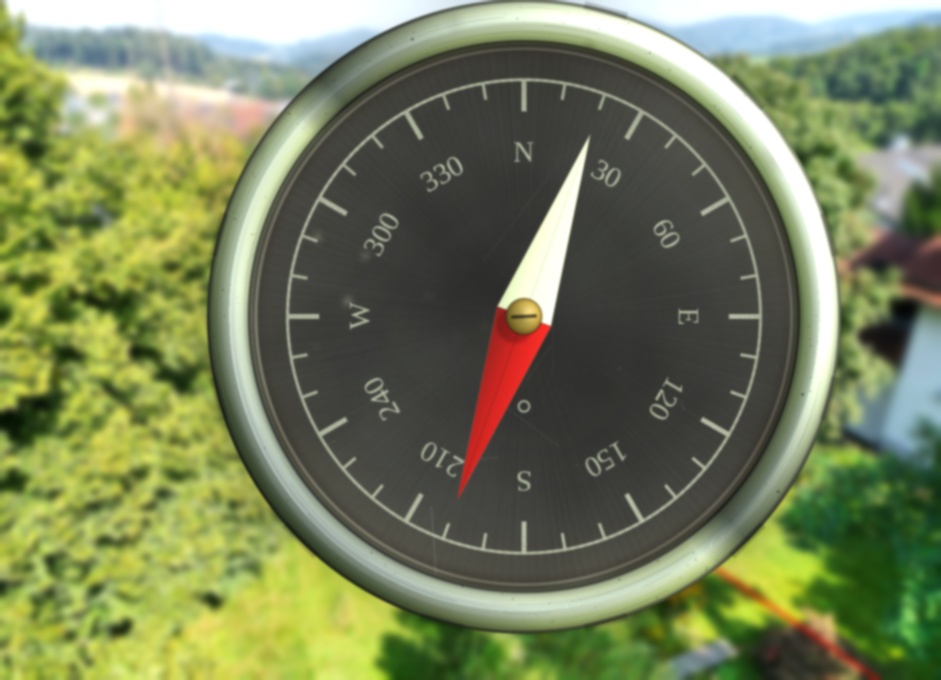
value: {"value": 200, "unit": "°"}
